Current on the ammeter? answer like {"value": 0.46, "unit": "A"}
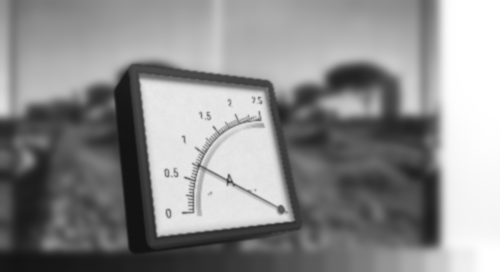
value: {"value": 0.75, "unit": "A"}
